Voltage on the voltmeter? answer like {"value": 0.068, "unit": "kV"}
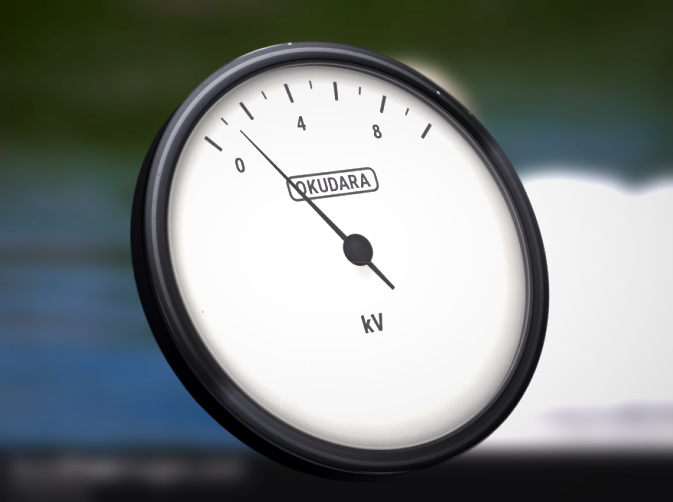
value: {"value": 1, "unit": "kV"}
